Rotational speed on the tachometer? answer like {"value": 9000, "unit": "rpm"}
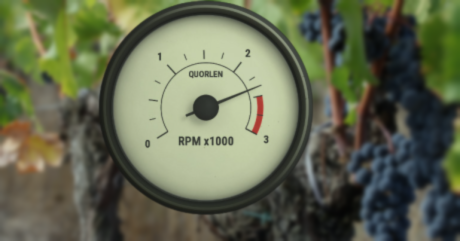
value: {"value": 2375, "unit": "rpm"}
